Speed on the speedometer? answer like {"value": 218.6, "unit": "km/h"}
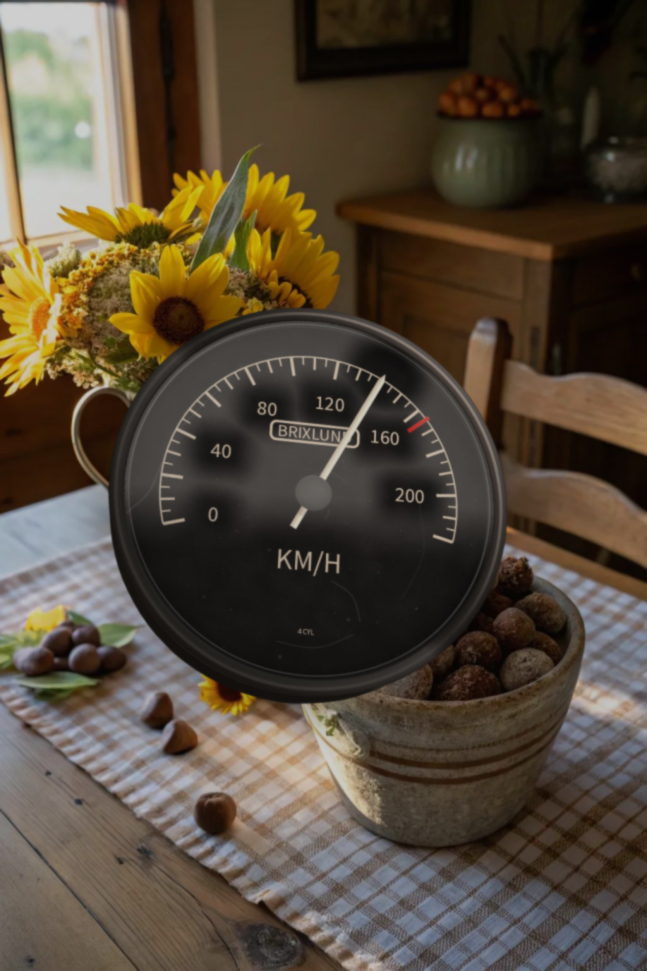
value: {"value": 140, "unit": "km/h"}
